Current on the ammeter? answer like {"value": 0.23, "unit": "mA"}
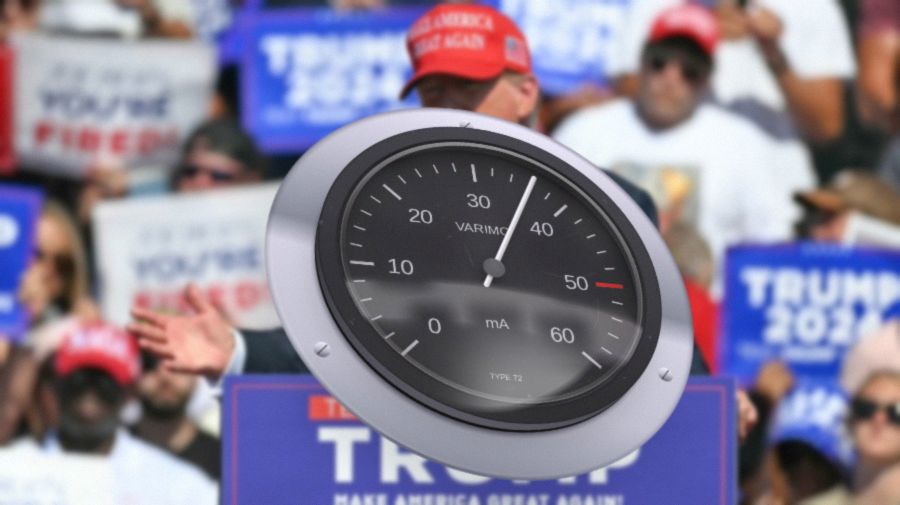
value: {"value": 36, "unit": "mA"}
